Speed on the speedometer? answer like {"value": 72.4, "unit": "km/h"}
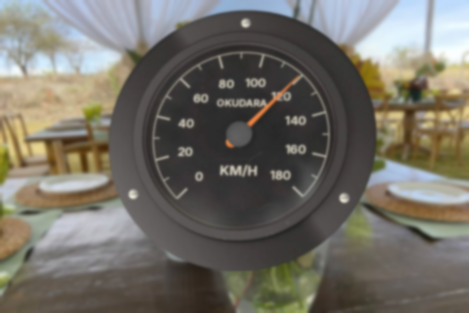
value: {"value": 120, "unit": "km/h"}
